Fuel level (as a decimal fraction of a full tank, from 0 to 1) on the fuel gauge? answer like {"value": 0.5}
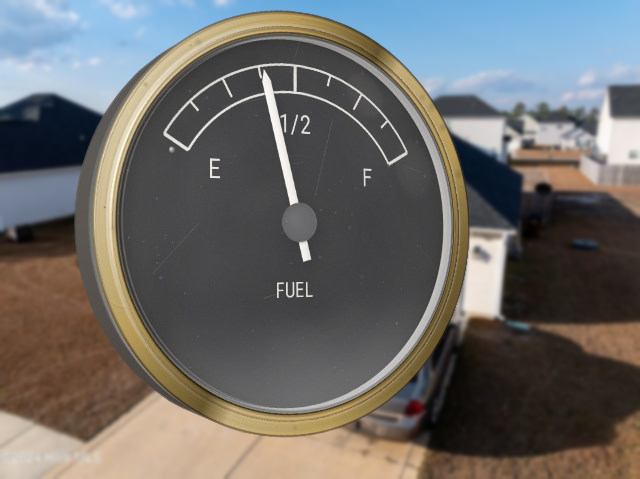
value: {"value": 0.375}
